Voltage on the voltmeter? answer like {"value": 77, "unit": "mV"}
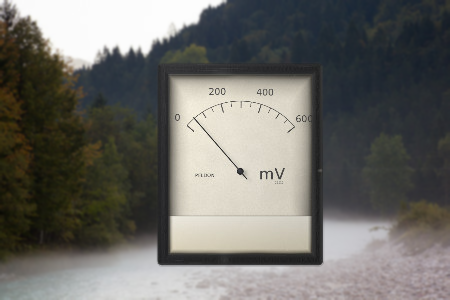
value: {"value": 50, "unit": "mV"}
